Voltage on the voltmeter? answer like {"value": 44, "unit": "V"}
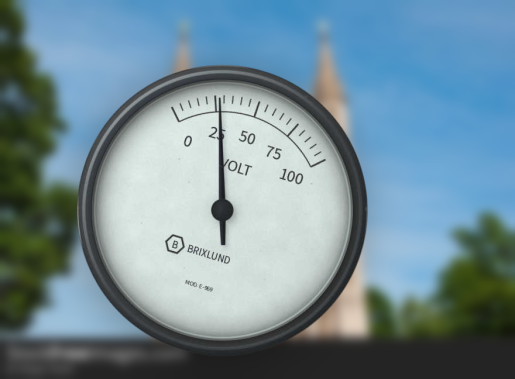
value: {"value": 27.5, "unit": "V"}
